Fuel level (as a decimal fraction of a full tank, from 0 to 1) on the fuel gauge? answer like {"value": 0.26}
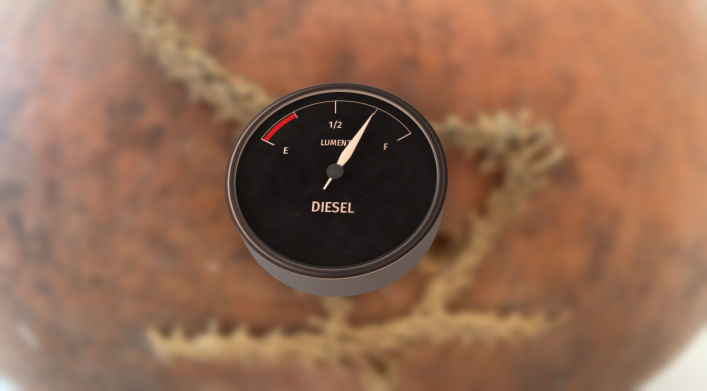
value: {"value": 0.75}
